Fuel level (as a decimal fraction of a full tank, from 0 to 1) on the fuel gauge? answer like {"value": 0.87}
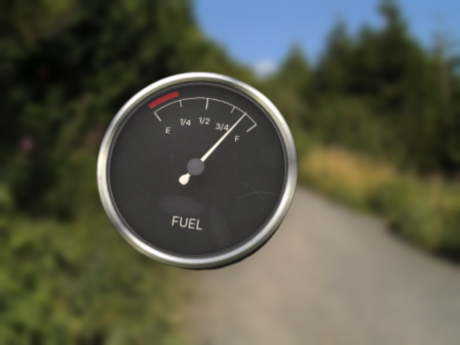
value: {"value": 0.875}
